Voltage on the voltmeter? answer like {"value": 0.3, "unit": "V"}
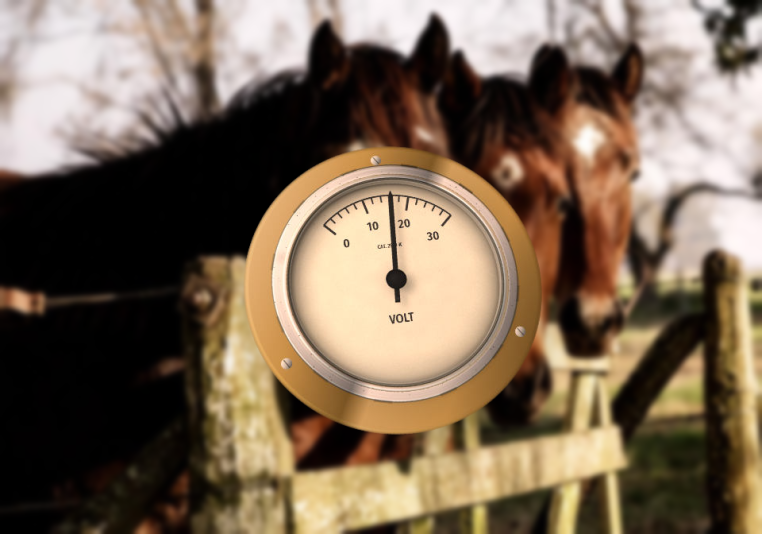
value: {"value": 16, "unit": "V"}
